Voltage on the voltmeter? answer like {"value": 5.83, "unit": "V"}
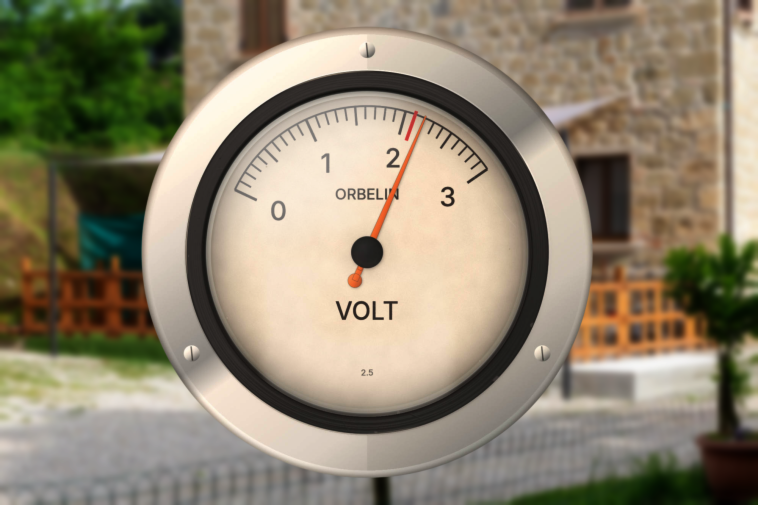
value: {"value": 2.2, "unit": "V"}
